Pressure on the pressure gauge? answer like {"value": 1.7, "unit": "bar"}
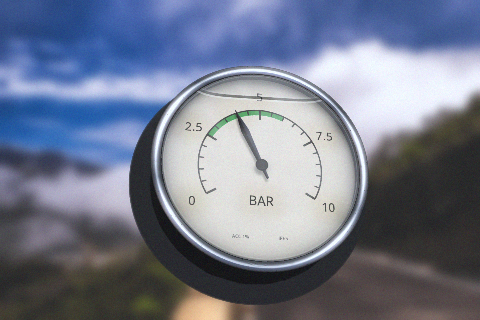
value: {"value": 4, "unit": "bar"}
